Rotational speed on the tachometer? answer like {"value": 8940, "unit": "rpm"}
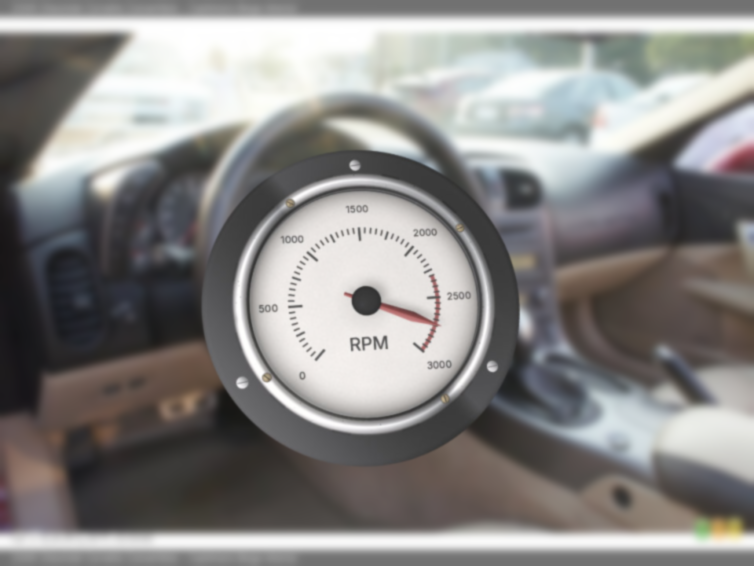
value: {"value": 2750, "unit": "rpm"}
